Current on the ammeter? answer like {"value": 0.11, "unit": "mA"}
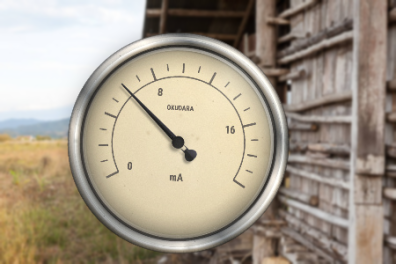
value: {"value": 6, "unit": "mA"}
